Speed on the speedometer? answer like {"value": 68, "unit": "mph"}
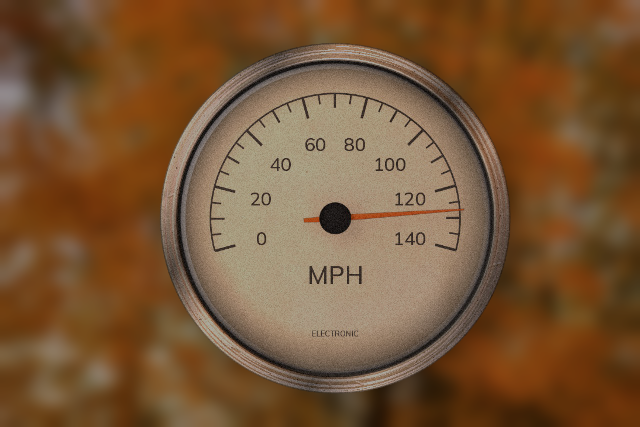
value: {"value": 127.5, "unit": "mph"}
